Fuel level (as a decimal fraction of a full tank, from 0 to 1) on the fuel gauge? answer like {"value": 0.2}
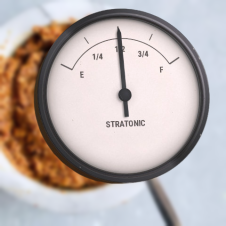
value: {"value": 0.5}
